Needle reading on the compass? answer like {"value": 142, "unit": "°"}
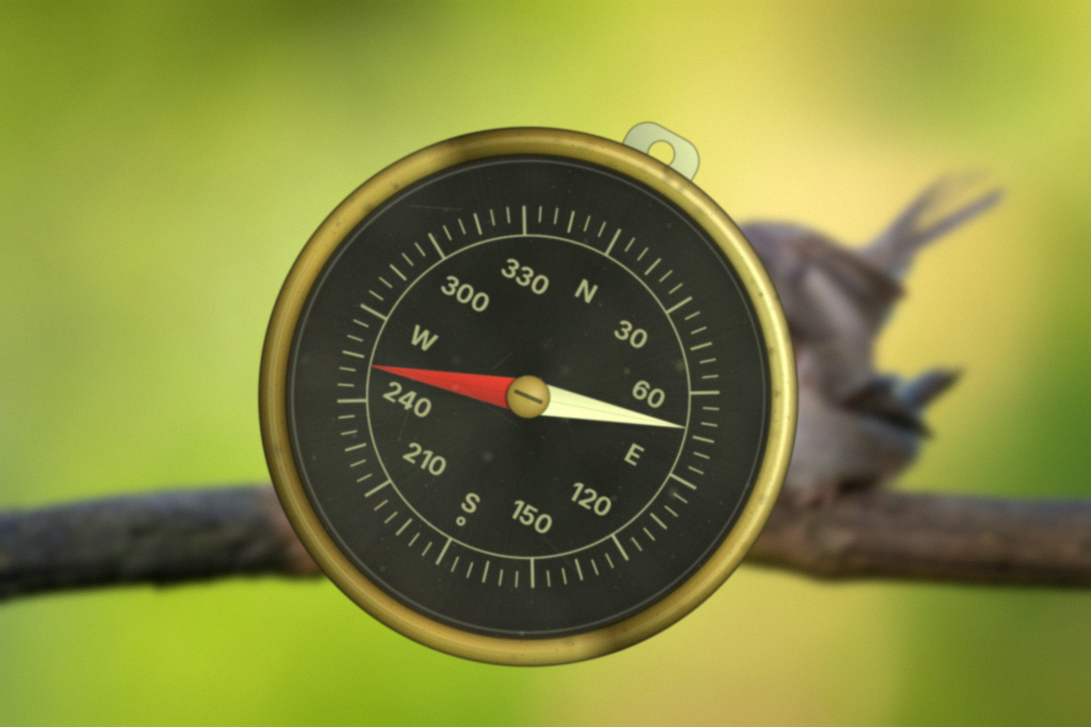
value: {"value": 252.5, "unit": "°"}
